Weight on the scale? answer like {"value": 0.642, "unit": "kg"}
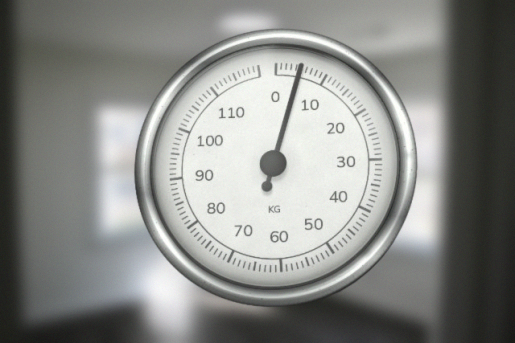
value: {"value": 5, "unit": "kg"}
